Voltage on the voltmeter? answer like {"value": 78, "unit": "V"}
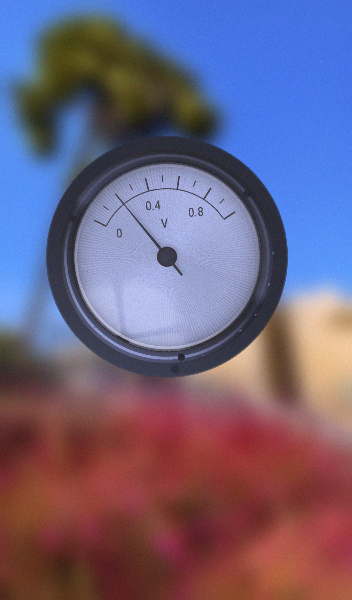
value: {"value": 0.2, "unit": "V"}
